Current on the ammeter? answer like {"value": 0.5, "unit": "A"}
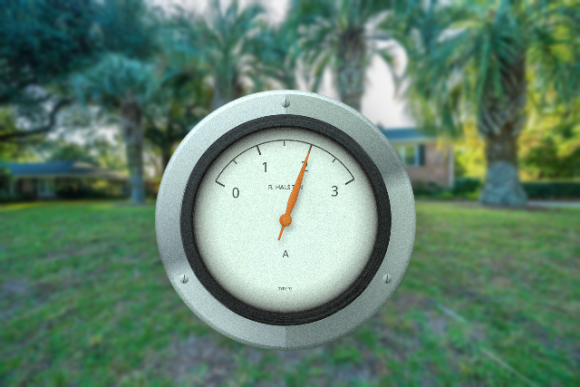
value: {"value": 2, "unit": "A"}
